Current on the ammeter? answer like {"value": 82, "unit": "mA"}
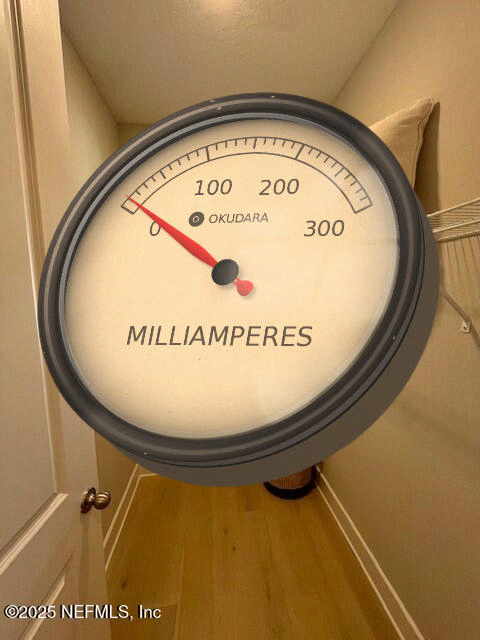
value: {"value": 10, "unit": "mA"}
